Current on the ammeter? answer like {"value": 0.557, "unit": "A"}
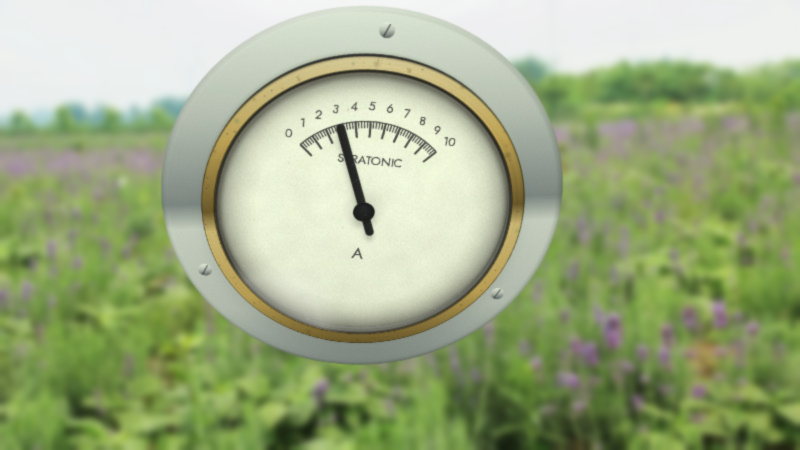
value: {"value": 3, "unit": "A"}
